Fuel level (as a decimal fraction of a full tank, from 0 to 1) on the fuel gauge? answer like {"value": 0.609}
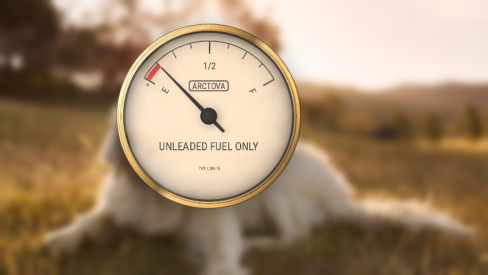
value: {"value": 0.125}
